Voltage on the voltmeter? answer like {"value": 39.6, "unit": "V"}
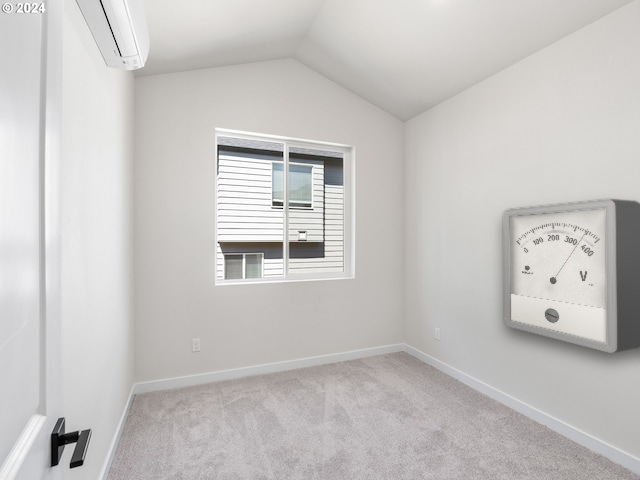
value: {"value": 350, "unit": "V"}
